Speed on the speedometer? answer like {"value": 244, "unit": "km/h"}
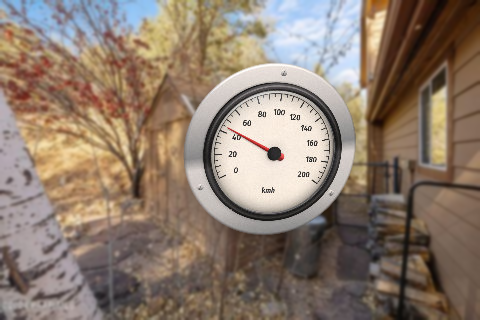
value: {"value": 45, "unit": "km/h"}
